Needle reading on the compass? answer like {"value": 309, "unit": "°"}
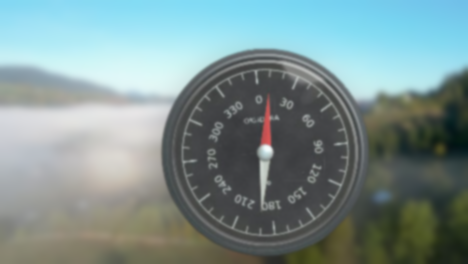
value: {"value": 10, "unit": "°"}
